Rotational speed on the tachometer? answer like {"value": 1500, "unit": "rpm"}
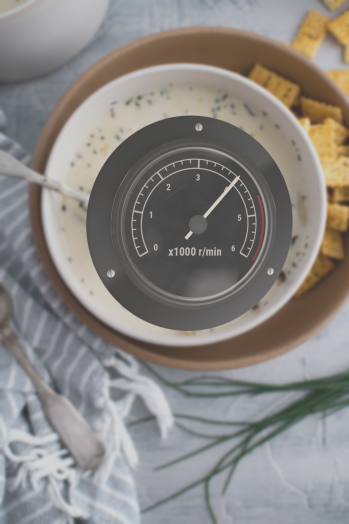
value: {"value": 4000, "unit": "rpm"}
